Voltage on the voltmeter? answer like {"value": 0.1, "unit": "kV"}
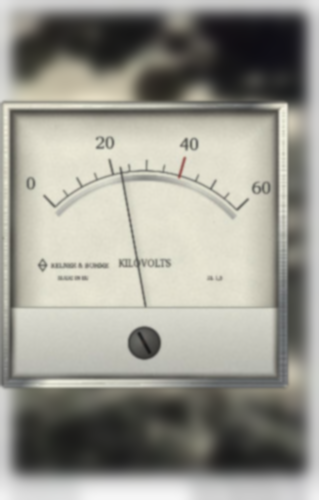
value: {"value": 22.5, "unit": "kV"}
